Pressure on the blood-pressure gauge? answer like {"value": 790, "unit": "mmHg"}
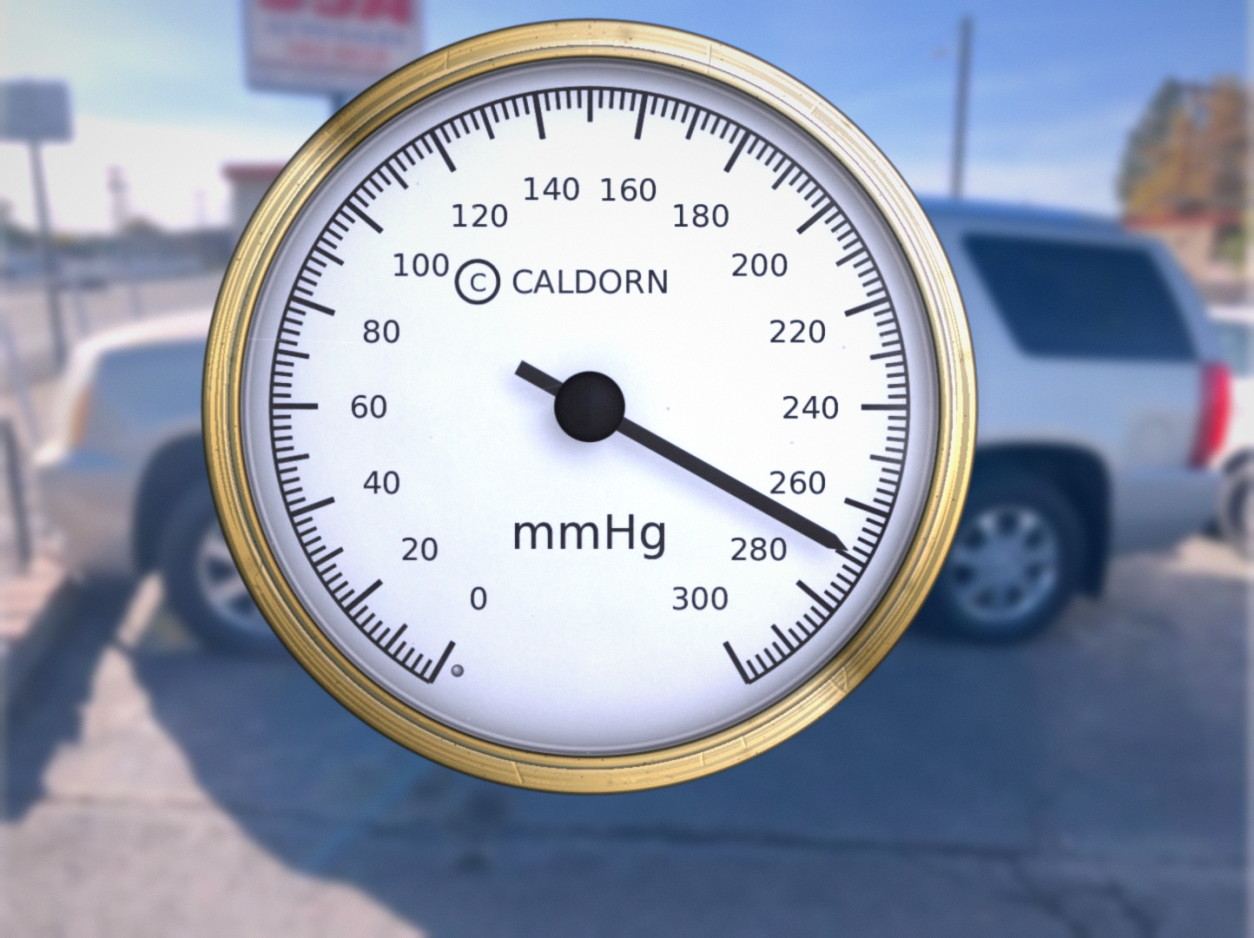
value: {"value": 269, "unit": "mmHg"}
